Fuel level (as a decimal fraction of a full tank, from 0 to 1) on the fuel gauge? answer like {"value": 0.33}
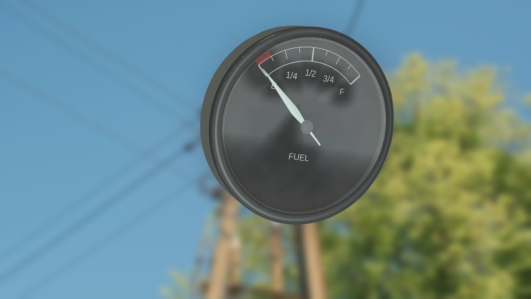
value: {"value": 0}
